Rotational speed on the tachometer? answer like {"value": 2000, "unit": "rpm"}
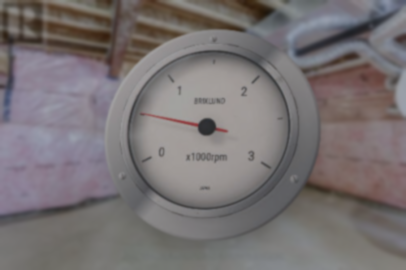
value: {"value": 500, "unit": "rpm"}
